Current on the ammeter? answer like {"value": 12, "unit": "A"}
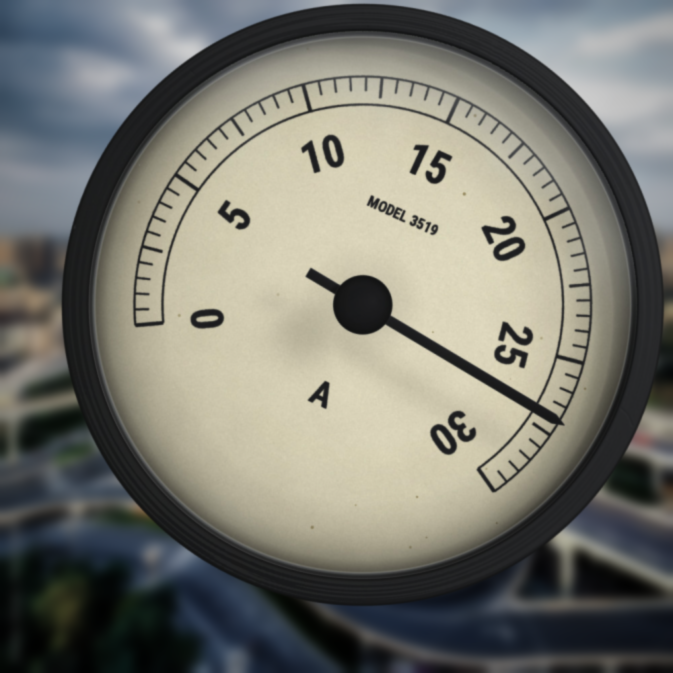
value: {"value": 27, "unit": "A"}
